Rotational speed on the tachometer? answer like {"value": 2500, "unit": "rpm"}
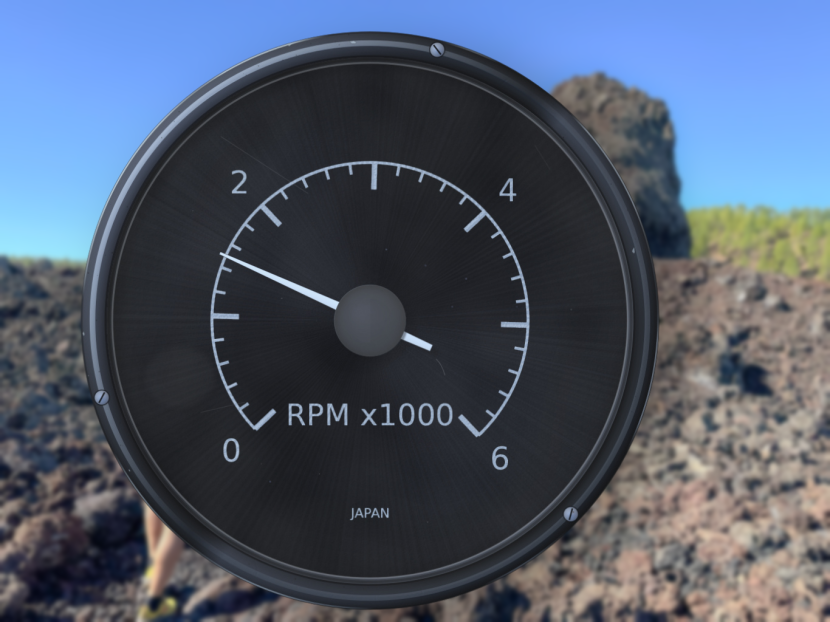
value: {"value": 1500, "unit": "rpm"}
